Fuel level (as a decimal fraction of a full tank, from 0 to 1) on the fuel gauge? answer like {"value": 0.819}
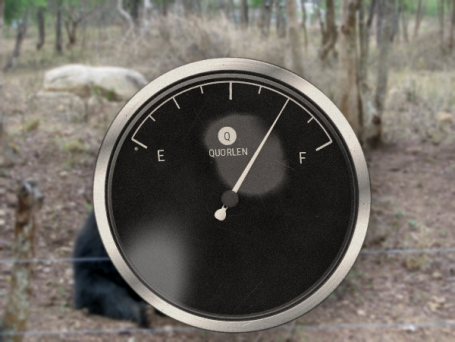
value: {"value": 0.75}
